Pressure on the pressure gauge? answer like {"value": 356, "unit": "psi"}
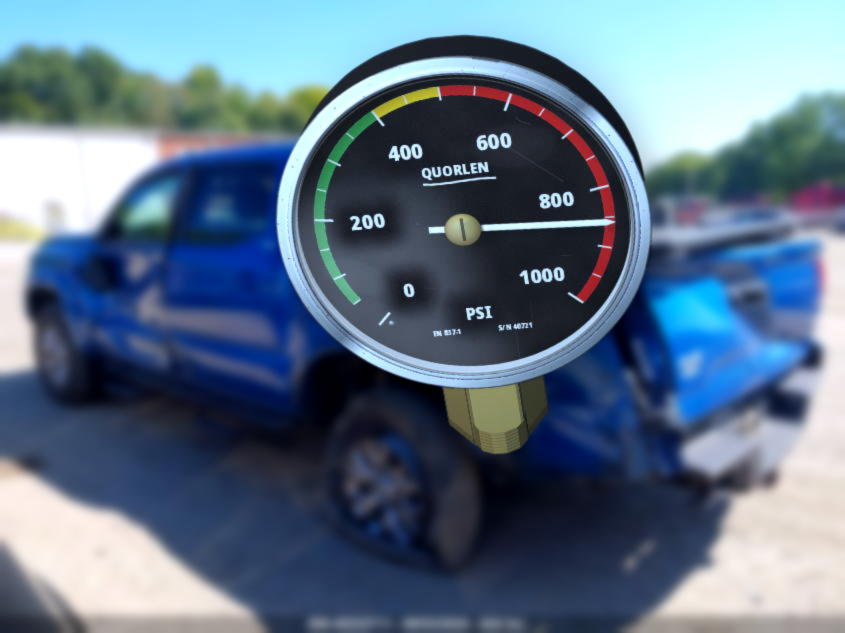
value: {"value": 850, "unit": "psi"}
